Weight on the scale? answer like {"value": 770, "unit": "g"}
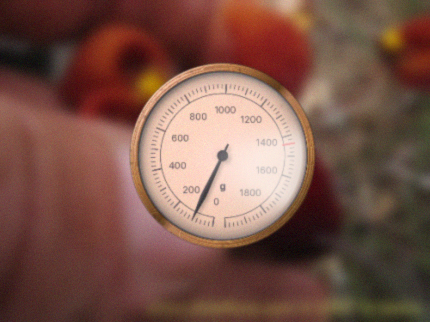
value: {"value": 100, "unit": "g"}
